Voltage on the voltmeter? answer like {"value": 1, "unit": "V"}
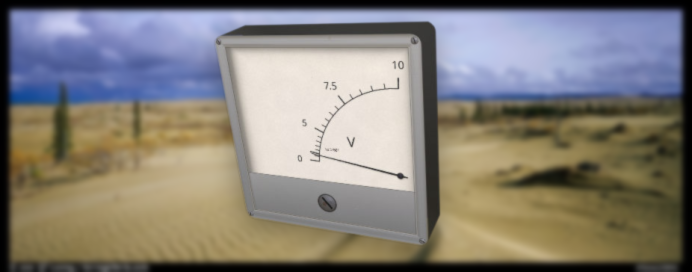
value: {"value": 2.5, "unit": "V"}
